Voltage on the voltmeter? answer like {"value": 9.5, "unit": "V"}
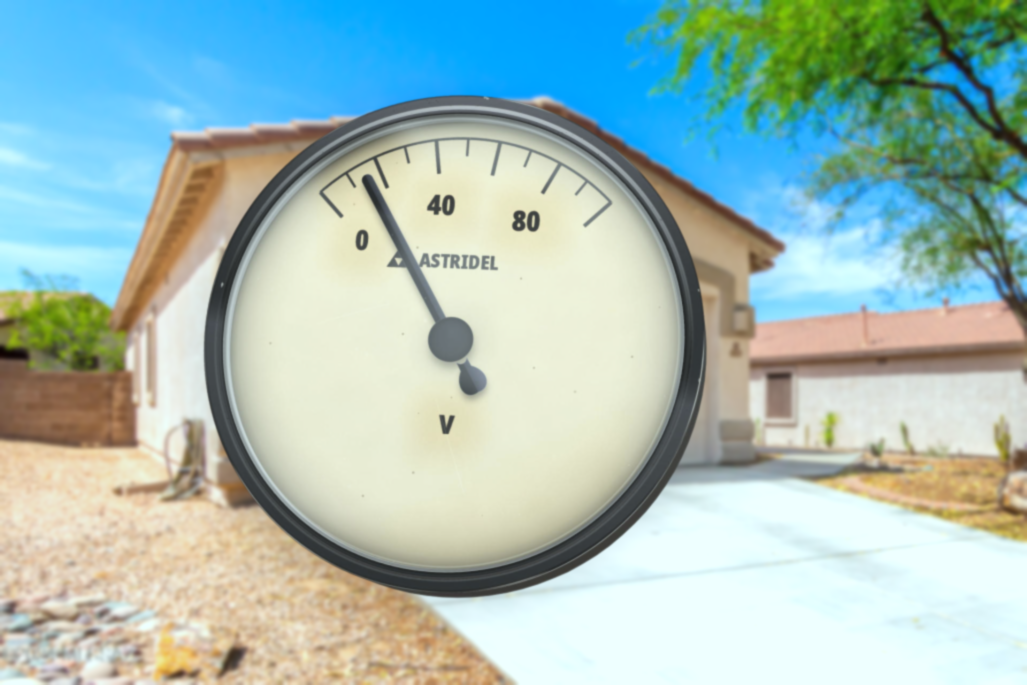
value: {"value": 15, "unit": "V"}
